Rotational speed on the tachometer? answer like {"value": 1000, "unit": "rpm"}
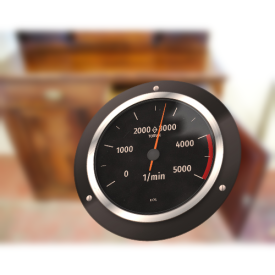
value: {"value": 2750, "unit": "rpm"}
